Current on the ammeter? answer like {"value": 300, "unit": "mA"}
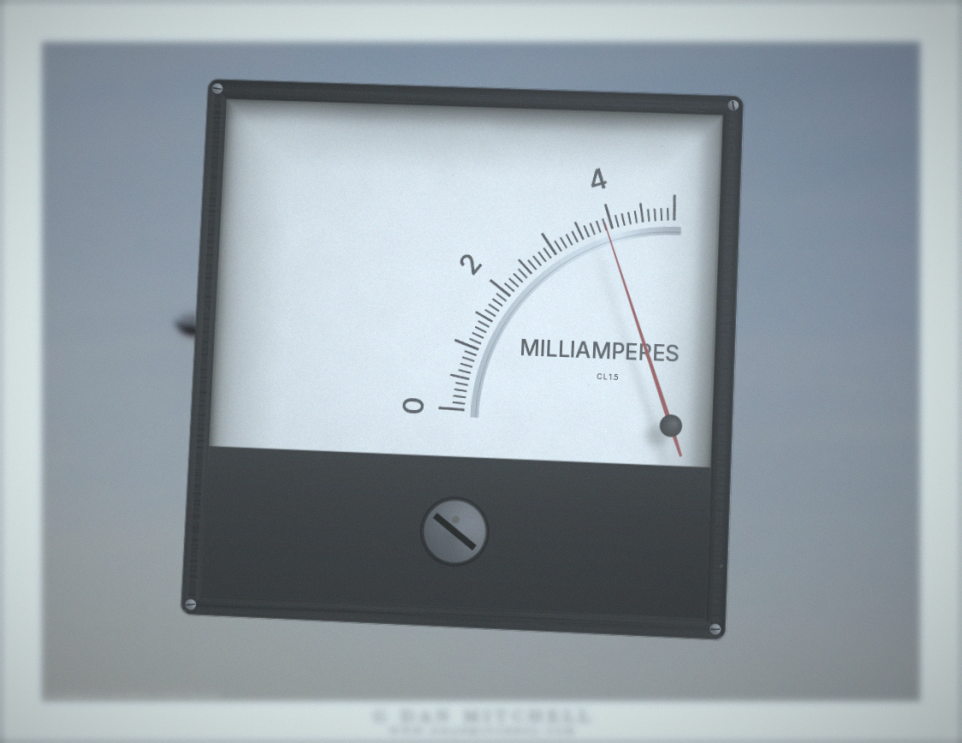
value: {"value": 3.9, "unit": "mA"}
